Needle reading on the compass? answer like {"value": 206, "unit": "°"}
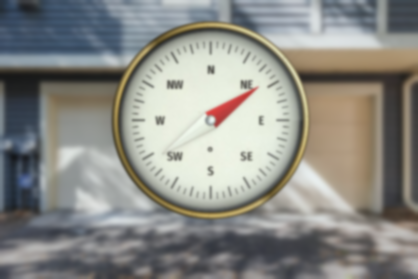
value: {"value": 55, "unit": "°"}
